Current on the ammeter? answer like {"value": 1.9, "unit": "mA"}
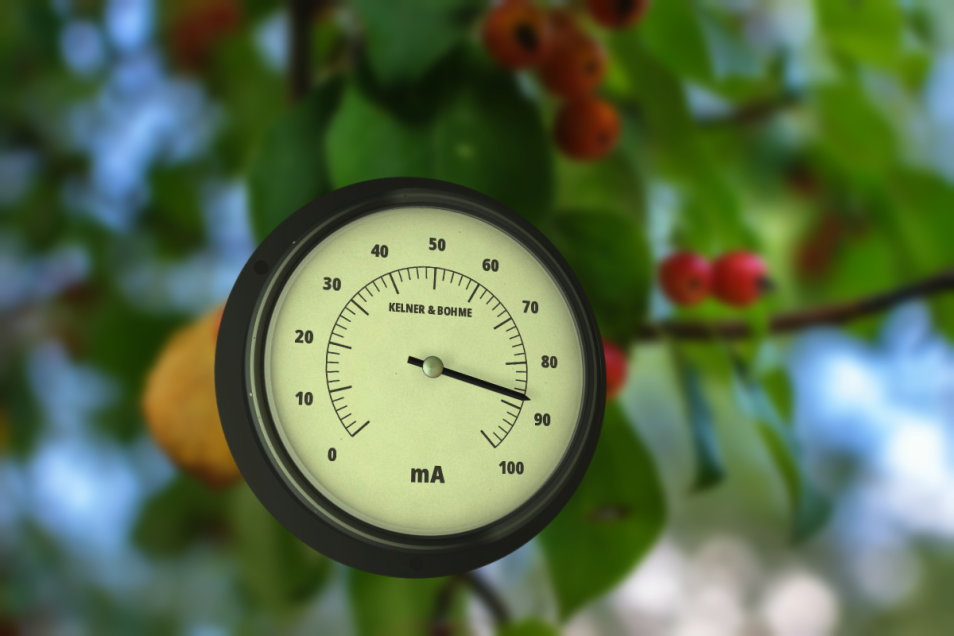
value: {"value": 88, "unit": "mA"}
